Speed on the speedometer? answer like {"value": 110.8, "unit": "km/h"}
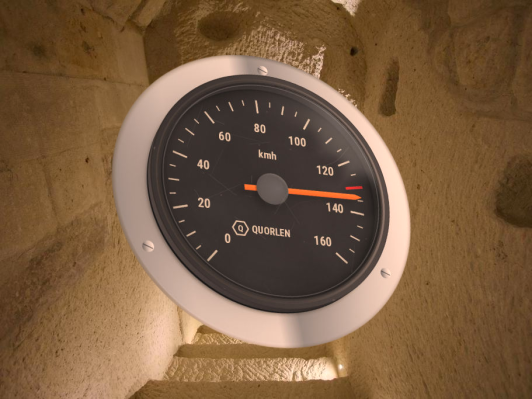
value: {"value": 135, "unit": "km/h"}
